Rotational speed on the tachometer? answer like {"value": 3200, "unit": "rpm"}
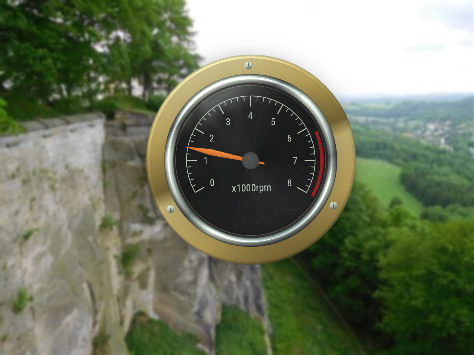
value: {"value": 1400, "unit": "rpm"}
